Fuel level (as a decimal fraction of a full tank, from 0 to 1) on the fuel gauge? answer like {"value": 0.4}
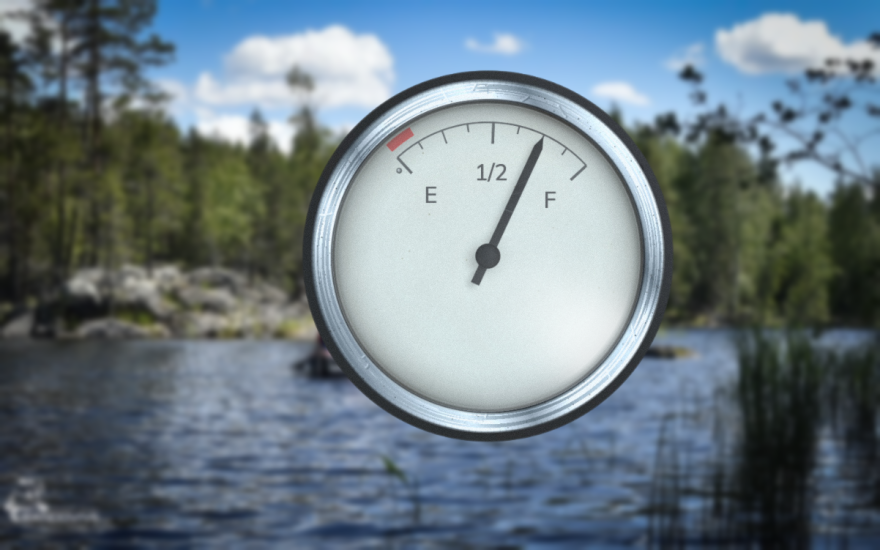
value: {"value": 0.75}
